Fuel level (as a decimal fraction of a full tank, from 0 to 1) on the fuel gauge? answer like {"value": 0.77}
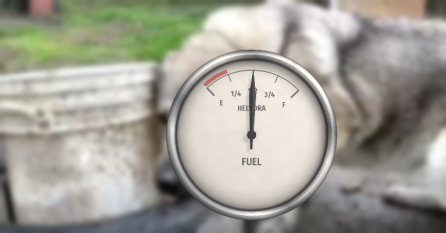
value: {"value": 0.5}
